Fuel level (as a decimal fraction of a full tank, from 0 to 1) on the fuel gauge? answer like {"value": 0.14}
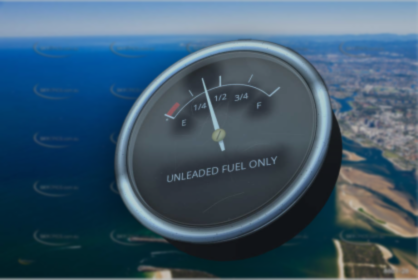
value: {"value": 0.375}
